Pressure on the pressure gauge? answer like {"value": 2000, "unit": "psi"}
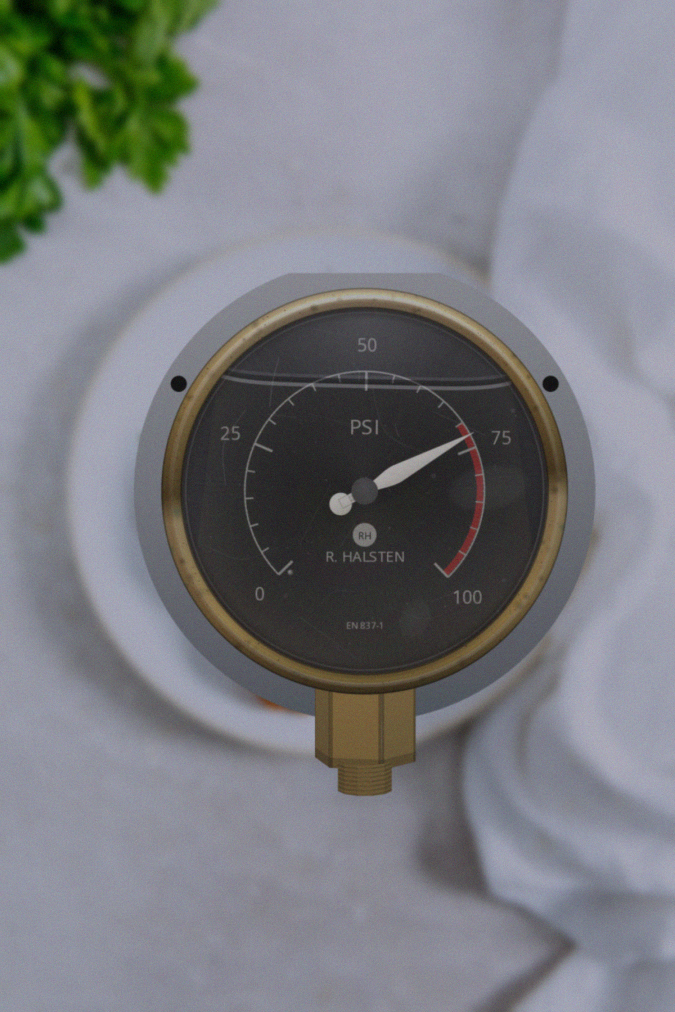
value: {"value": 72.5, "unit": "psi"}
